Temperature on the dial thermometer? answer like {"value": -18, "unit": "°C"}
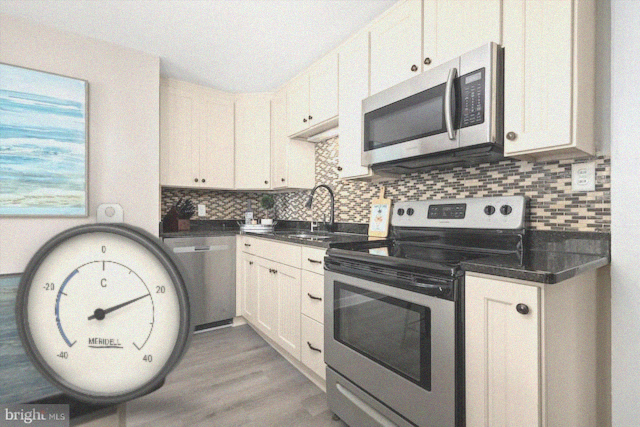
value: {"value": 20, "unit": "°C"}
